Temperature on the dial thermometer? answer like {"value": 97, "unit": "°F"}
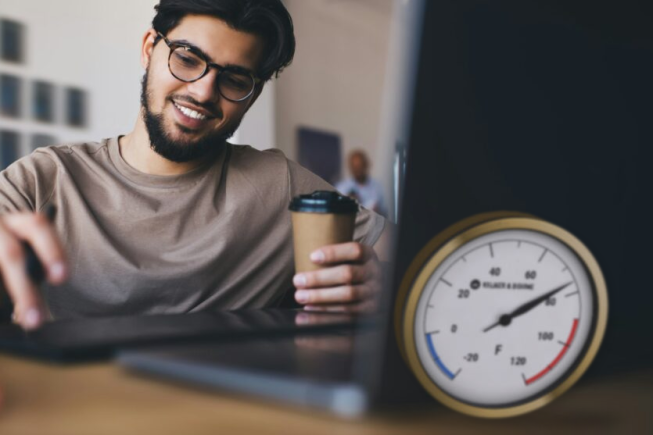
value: {"value": 75, "unit": "°F"}
